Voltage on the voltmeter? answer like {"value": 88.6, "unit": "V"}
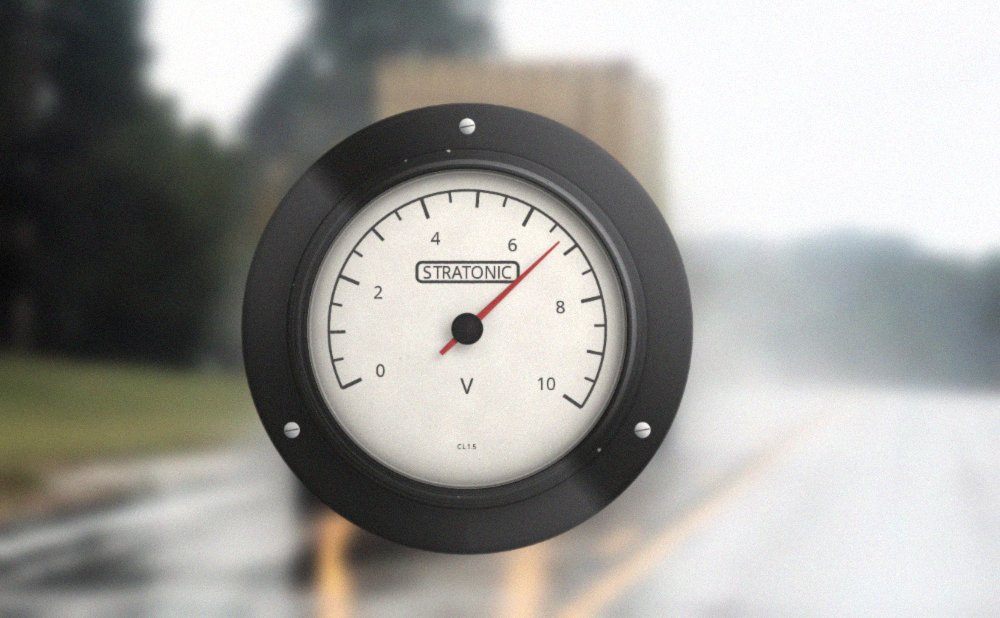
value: {"value": 6.75, "unit": "V"}
